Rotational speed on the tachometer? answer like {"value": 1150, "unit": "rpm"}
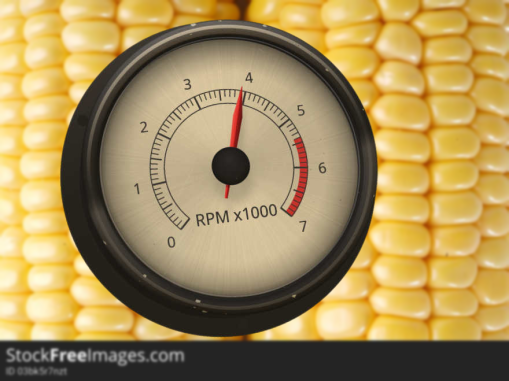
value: {"value": 3900, "unit": "rpm"}
